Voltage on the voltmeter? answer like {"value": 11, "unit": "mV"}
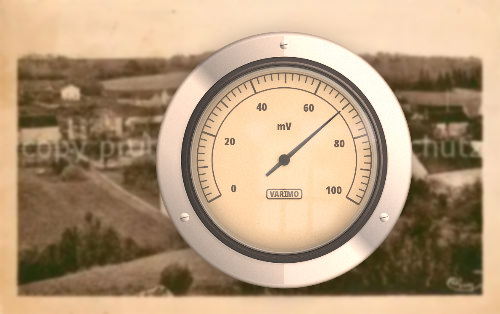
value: {"value": 70, "unit": "mV"}
